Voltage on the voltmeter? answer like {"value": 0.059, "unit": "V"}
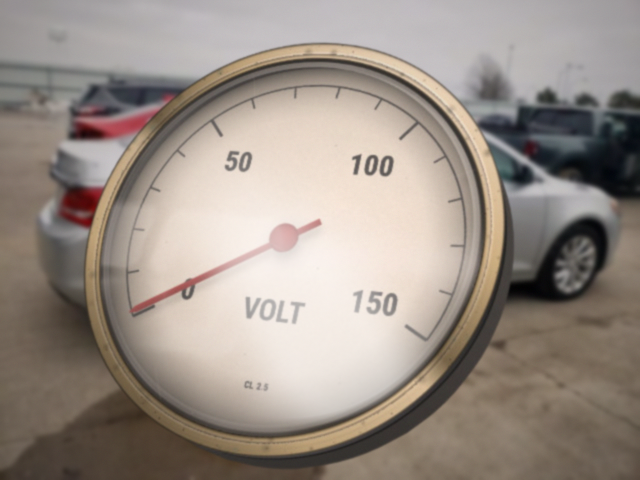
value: {"value": 0, "unit": "V"}
